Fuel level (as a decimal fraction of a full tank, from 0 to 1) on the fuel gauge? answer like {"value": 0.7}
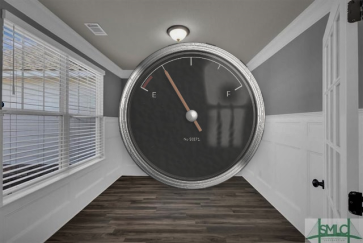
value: {"value": 0.25}
